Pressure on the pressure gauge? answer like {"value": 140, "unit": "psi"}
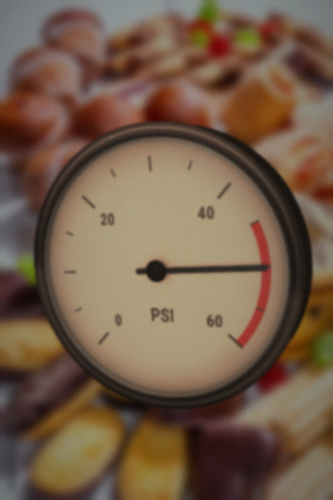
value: {"value": 50, "unit": "psi"}
